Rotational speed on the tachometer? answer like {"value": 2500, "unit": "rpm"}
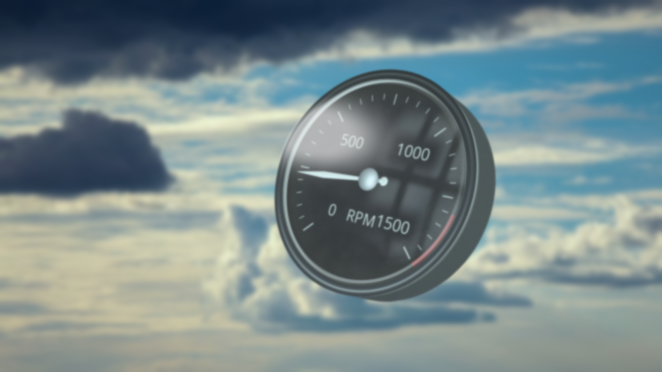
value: {"value": 225, "unit": "rpm"}
